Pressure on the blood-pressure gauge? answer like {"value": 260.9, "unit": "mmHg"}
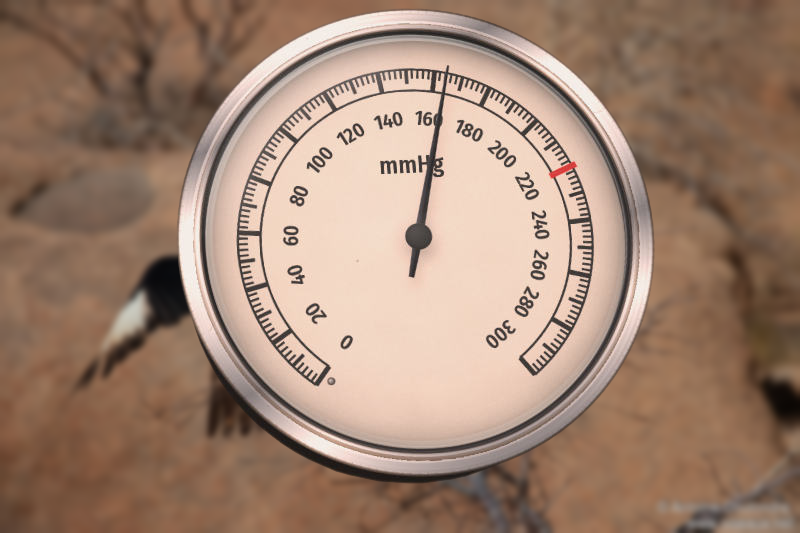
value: {"value": 164, "unit": "mmHg"}
